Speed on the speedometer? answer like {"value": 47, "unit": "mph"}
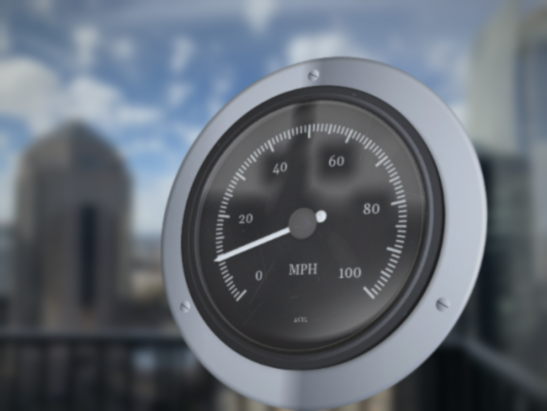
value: {"value": 10, "unit": "mph"}
